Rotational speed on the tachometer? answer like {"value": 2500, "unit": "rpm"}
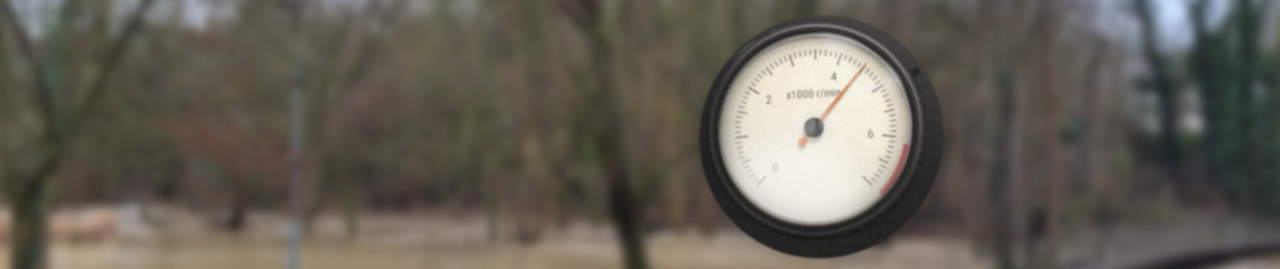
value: {"value": 4500, "unit": "rpm"}
